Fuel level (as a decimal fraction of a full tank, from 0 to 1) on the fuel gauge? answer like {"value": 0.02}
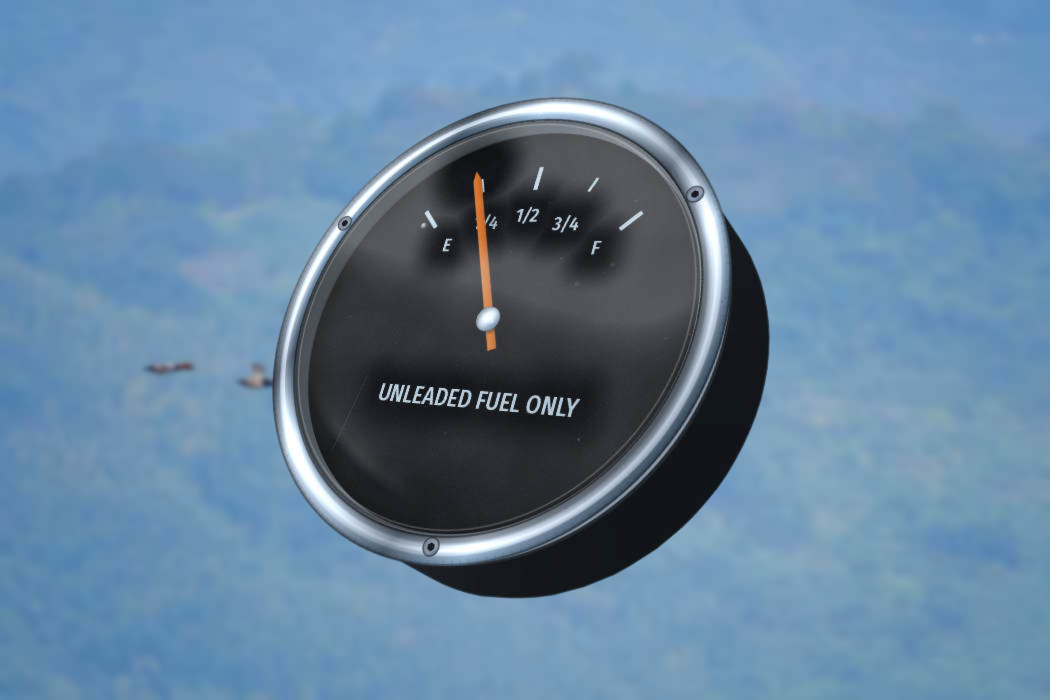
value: {"value": 0.25}
